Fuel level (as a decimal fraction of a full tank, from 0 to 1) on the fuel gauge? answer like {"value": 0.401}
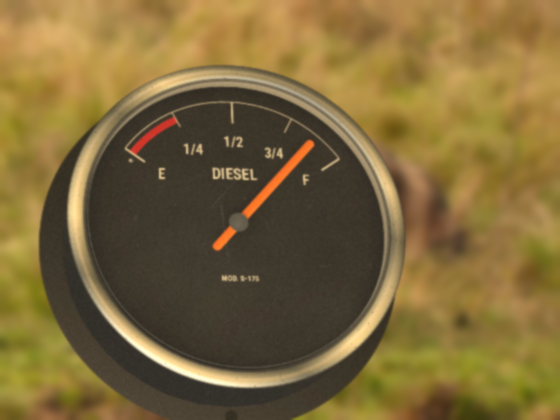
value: {"value": 0.875}
